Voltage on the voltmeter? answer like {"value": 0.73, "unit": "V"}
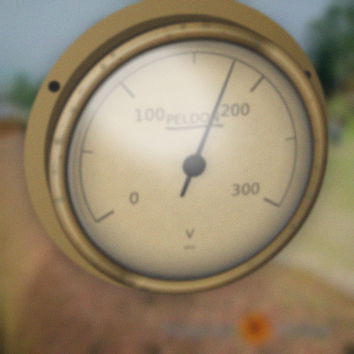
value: {"value": 175, "unit": "V"}
